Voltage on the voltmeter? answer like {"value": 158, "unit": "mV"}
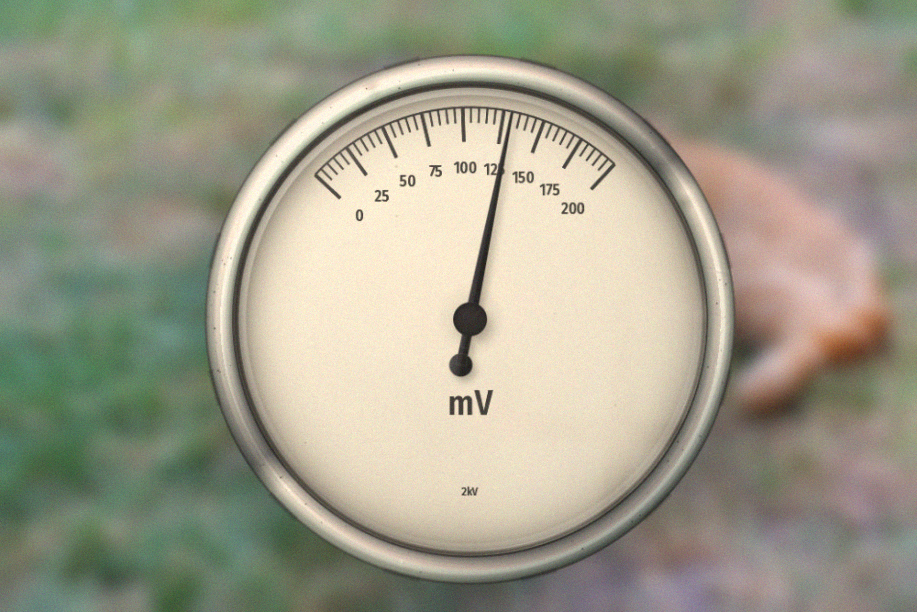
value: {"value": 130, "unit": "mV"}
